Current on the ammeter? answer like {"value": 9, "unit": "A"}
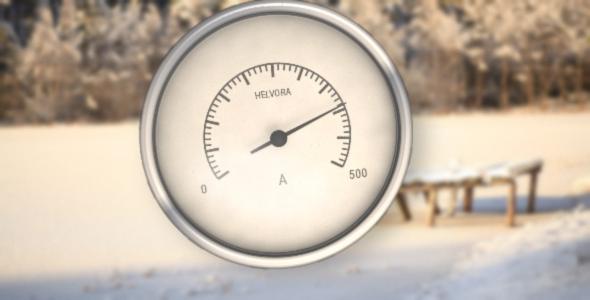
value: {"value": 390, "unit": "A"}
